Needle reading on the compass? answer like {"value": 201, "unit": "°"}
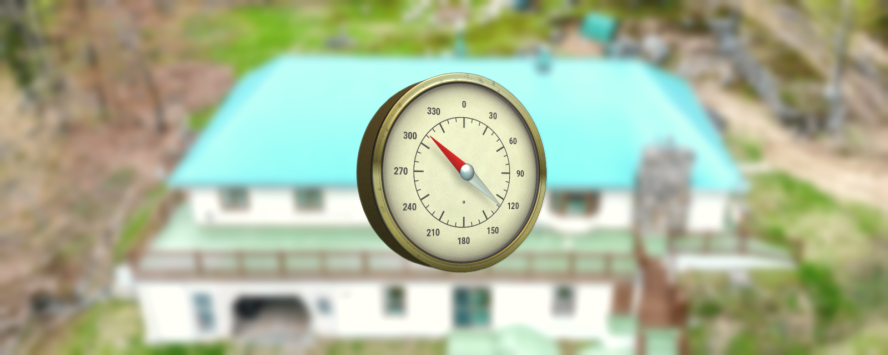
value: {"value": 310, "unit": "°"}
